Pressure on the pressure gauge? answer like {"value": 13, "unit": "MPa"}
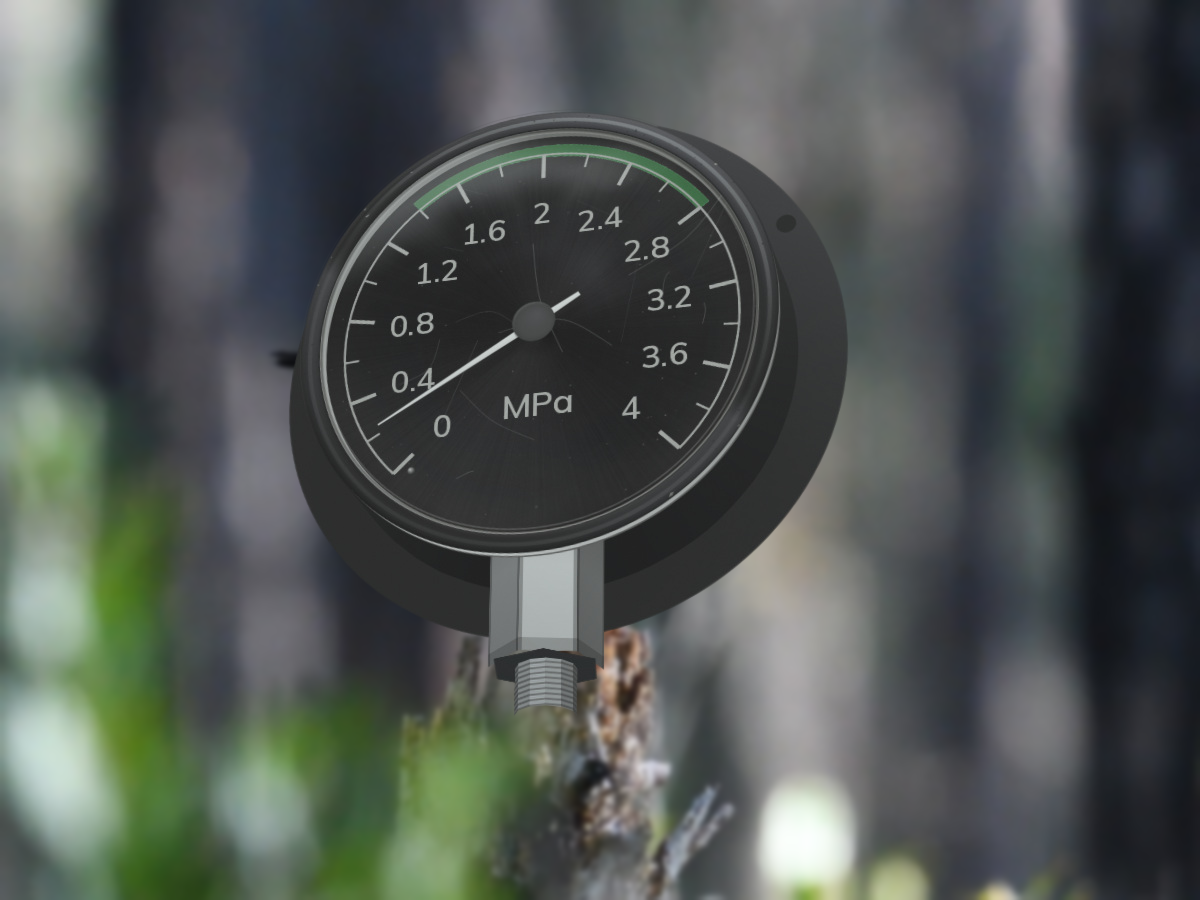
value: {"value": 0.2, "unit": "MPa"}
